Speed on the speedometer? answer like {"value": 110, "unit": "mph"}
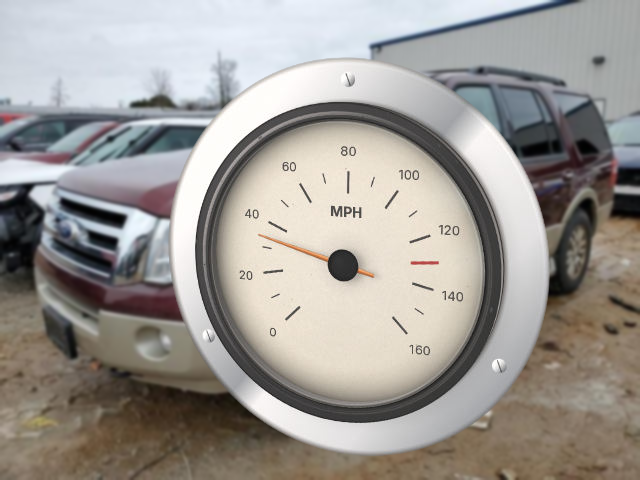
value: {"value": 35, "unit": "mph"}
